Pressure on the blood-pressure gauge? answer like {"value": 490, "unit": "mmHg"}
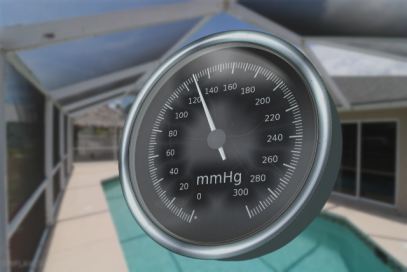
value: {"value": 130, "unit": "mmHg"}
